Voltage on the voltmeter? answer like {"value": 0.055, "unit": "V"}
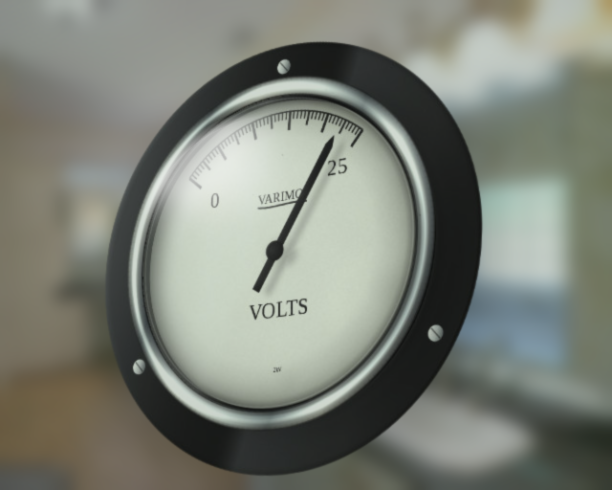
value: {"value": 22.5, "unit": "V"}
